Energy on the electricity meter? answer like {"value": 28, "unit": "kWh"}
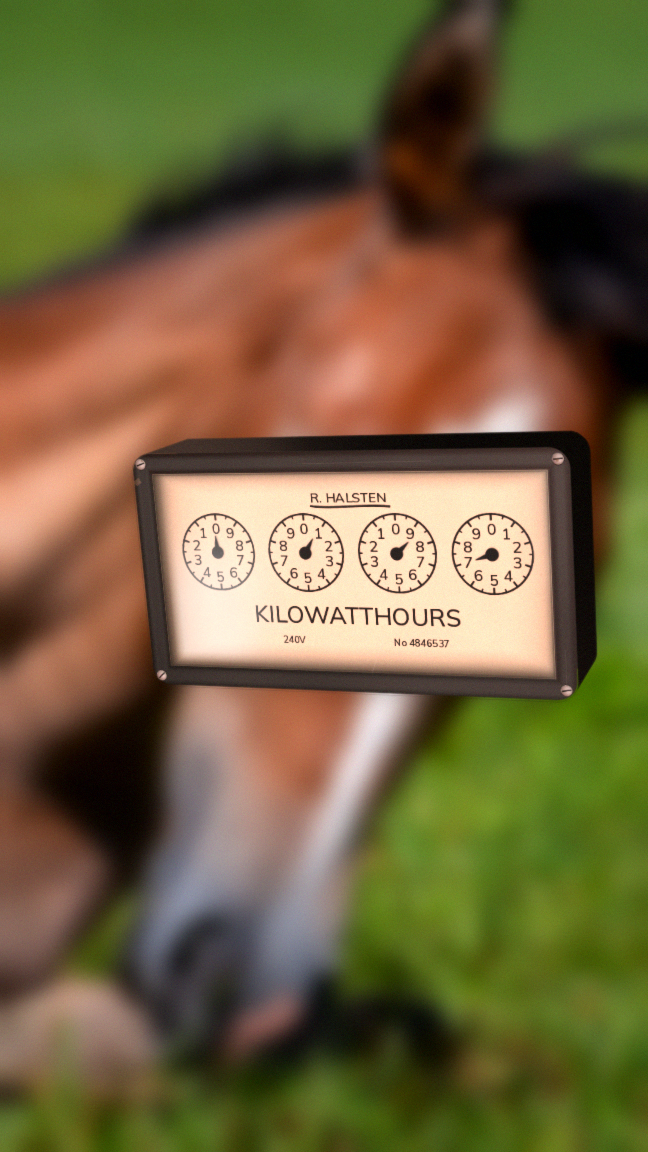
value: {"value": 87, "unit": "kWh"}
